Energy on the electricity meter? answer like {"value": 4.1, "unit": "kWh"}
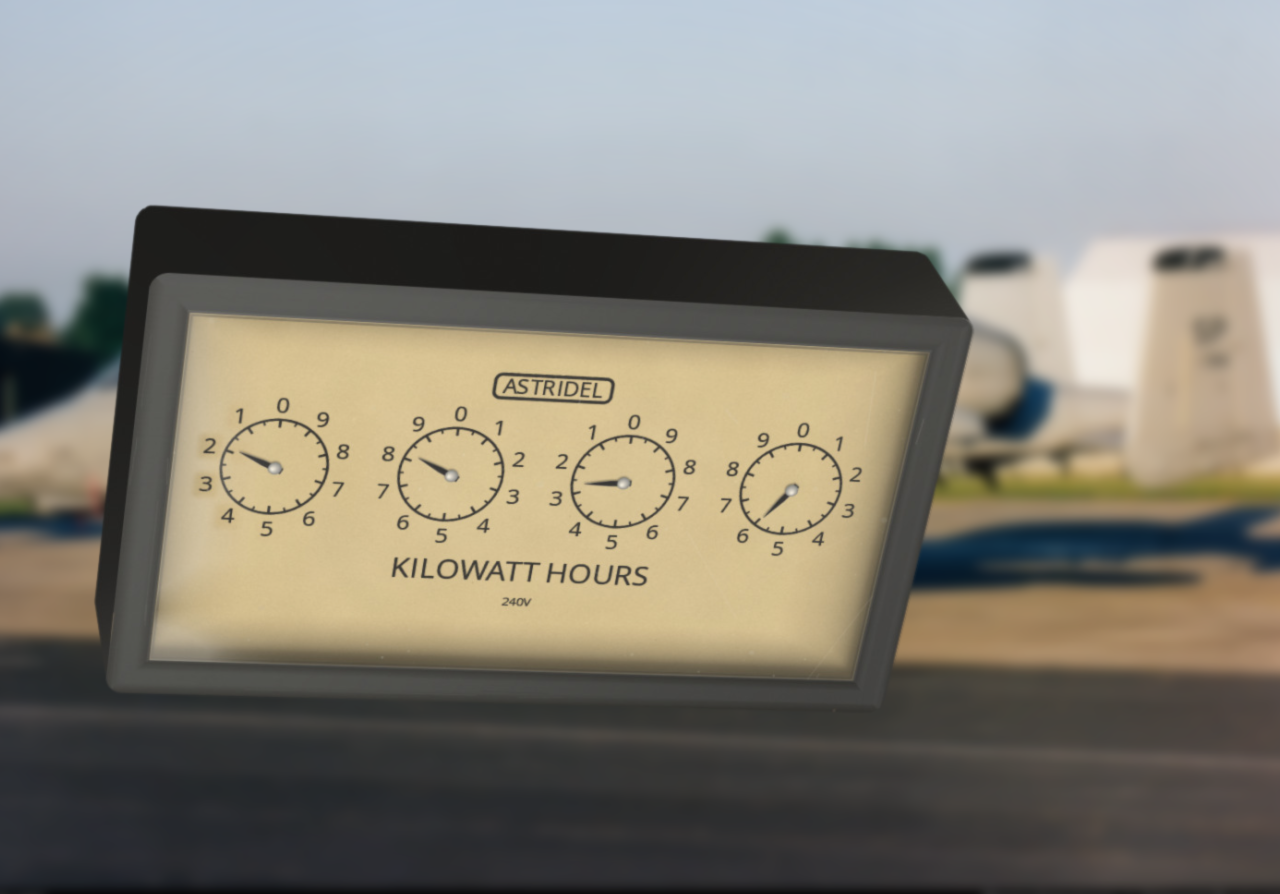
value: {"value": 1826, "unit": "kWh"}
